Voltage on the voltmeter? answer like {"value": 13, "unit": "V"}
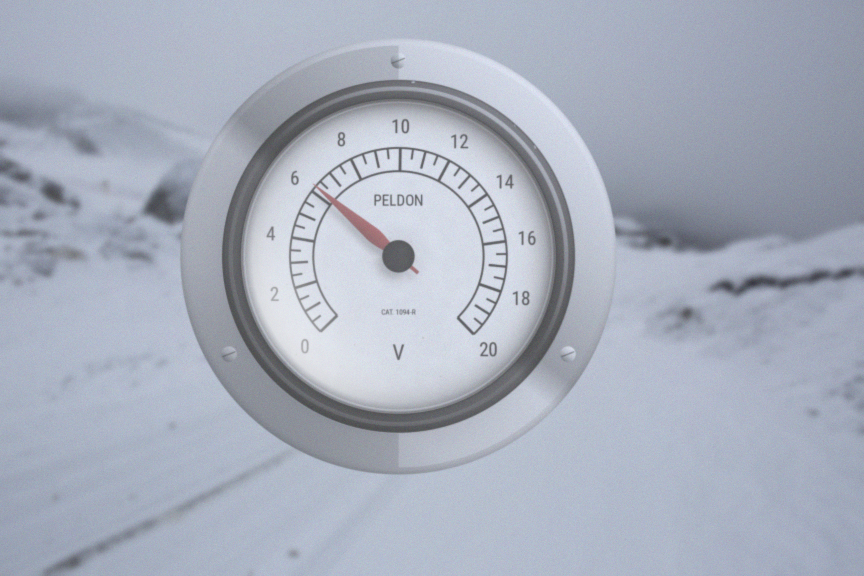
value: {"value": 6.25, "unit": "V"}
